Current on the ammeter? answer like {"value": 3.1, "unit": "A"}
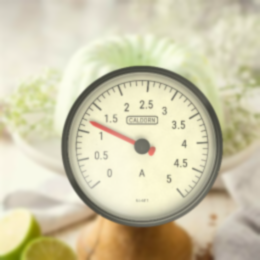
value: {"value": 1.2, "unit": "A"}
